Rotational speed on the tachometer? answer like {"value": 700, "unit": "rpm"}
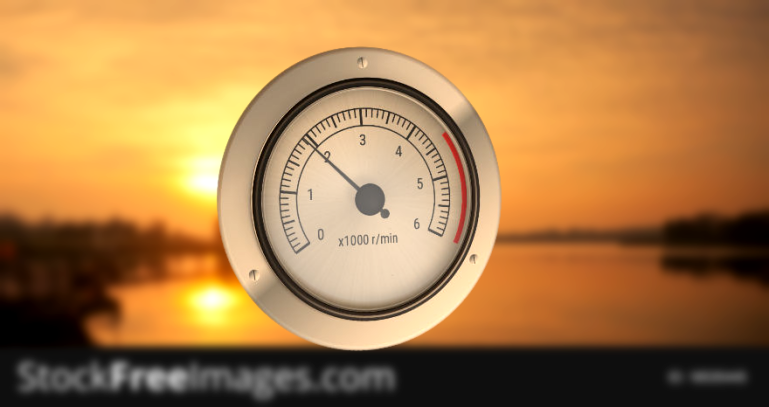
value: {"value": 1900, "unit": "rpm"}
